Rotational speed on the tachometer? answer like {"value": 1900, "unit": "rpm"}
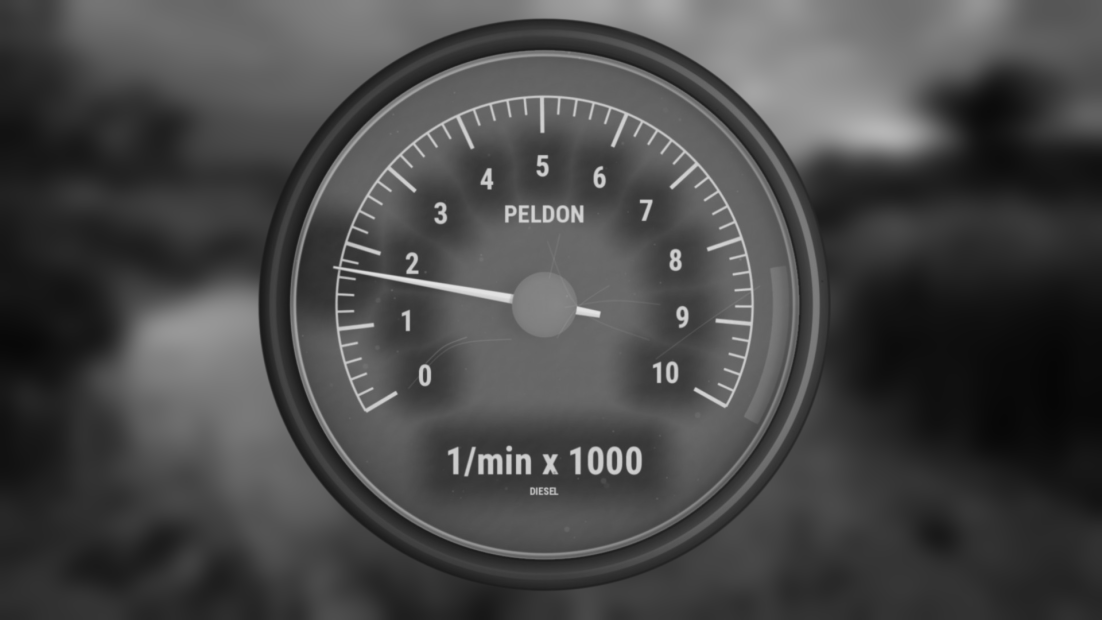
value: {"value": 1700, "unit": "rpm"}
